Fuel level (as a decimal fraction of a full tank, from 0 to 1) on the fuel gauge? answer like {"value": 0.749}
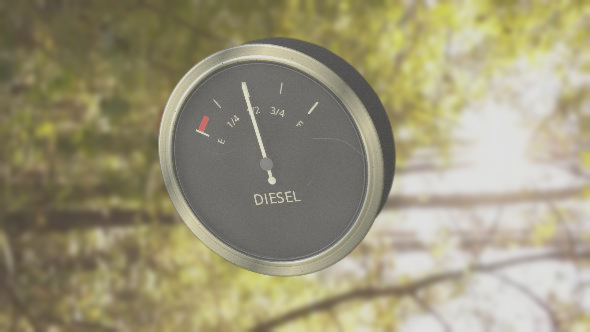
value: {"value": 0.5}
